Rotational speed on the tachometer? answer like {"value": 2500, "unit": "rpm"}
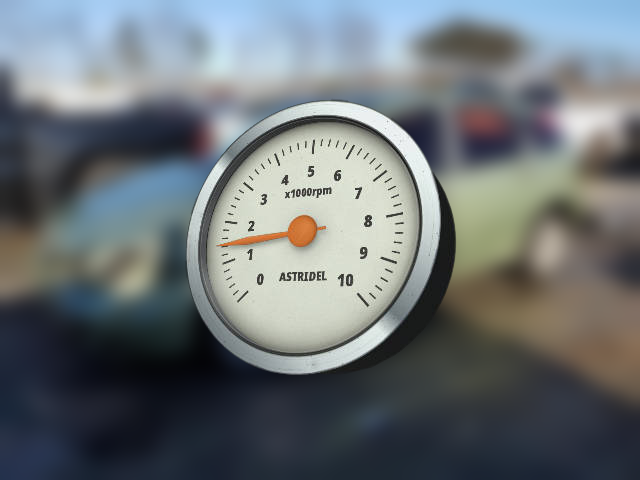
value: {"value": 1400, "unit": "rpm"}
